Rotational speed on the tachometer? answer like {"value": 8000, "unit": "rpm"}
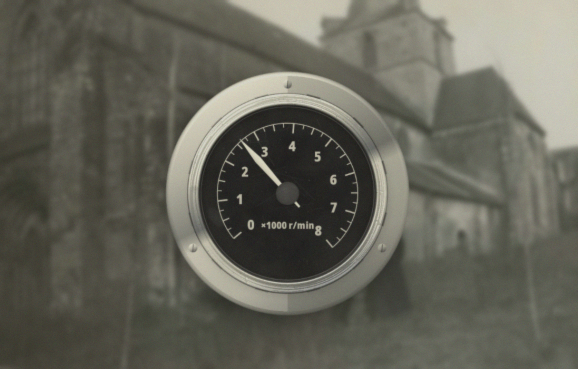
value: {"value": 2625, "unit": "rpm"}
